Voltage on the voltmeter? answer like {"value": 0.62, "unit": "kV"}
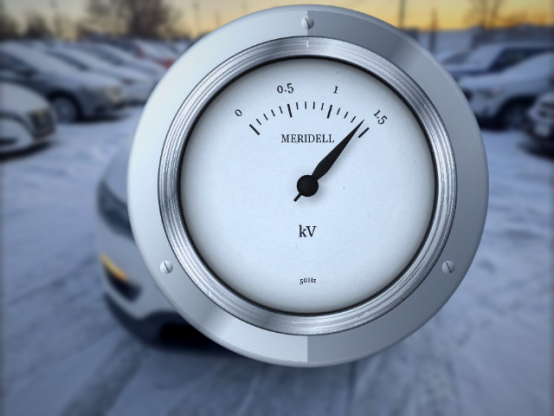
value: {"value": 1.4, "unit": "kV"}
